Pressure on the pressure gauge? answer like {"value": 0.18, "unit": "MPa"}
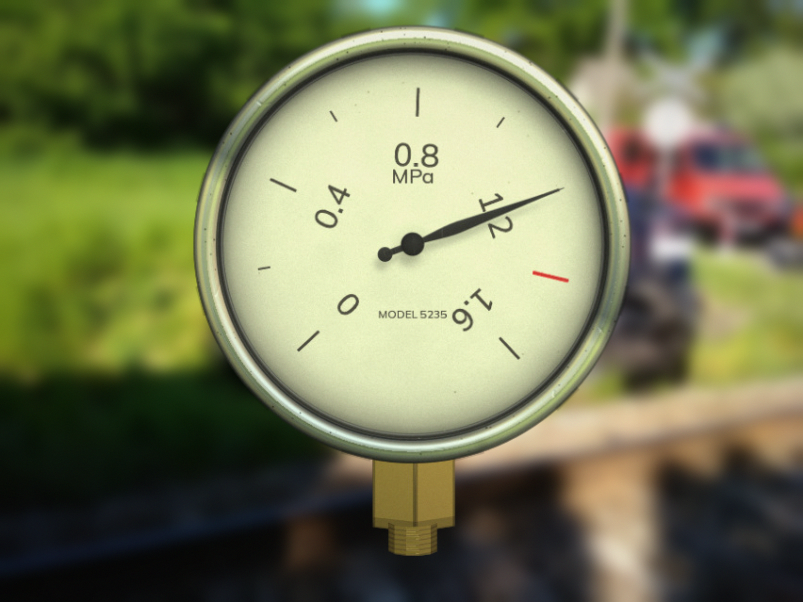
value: {"value": 1.2, "unit": "MPa"}
